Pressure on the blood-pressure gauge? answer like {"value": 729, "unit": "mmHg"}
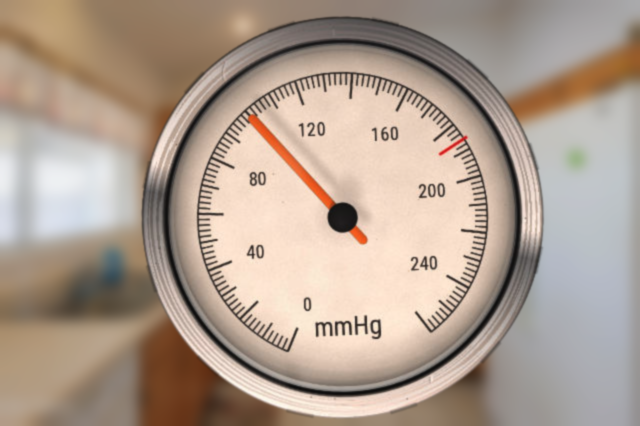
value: {"value": 100, "unit": "mmHg"}
